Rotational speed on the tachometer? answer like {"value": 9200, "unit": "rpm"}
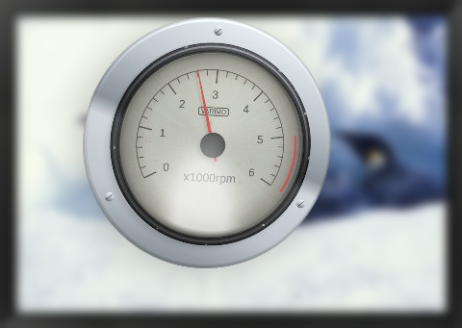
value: {"value": 2600, "unit": "rpm"}
